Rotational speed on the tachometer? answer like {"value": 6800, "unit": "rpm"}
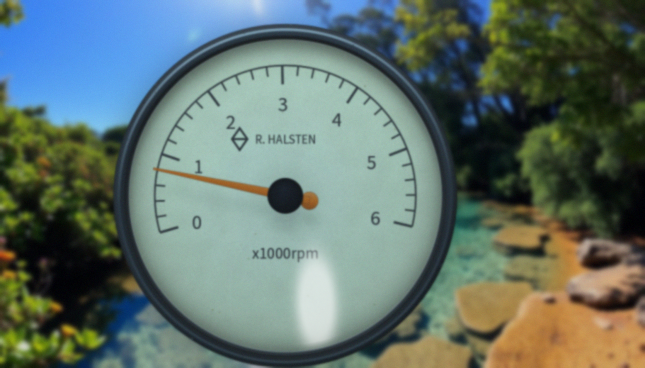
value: {"value": 800, "unit": "rpm"}
